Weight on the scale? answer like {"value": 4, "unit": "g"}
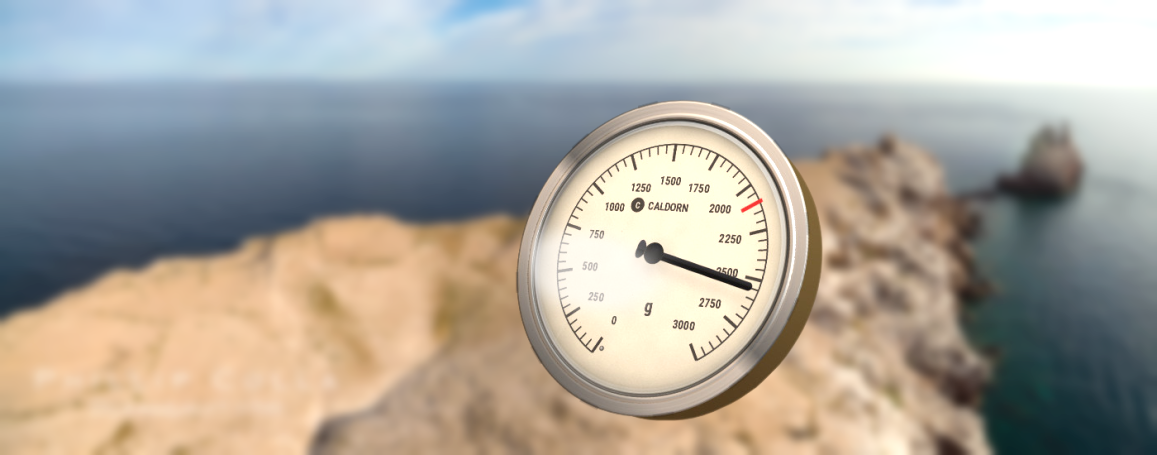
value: {"value": 2550, "unit": "g"}
